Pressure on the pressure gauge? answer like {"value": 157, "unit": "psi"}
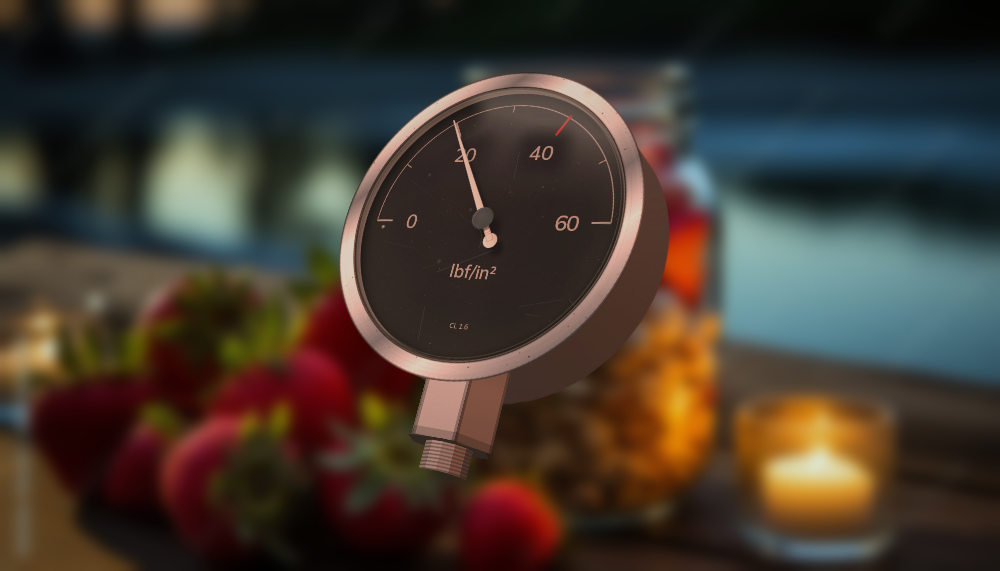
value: {"value": 20, "unit": "psi"}
